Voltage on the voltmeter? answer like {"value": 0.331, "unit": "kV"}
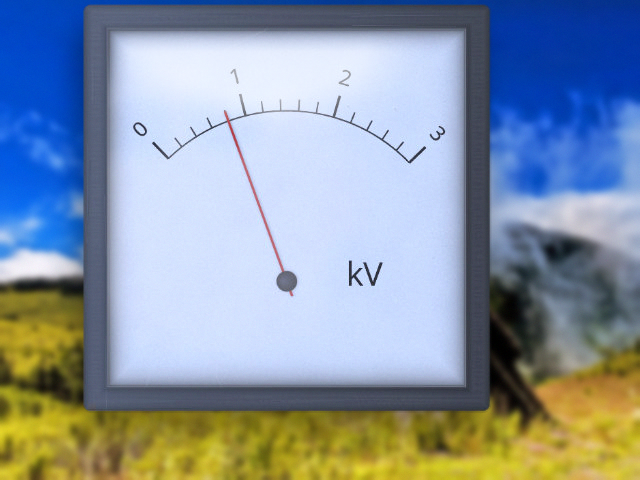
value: {"value": 0.8, "unit": "kV"}
